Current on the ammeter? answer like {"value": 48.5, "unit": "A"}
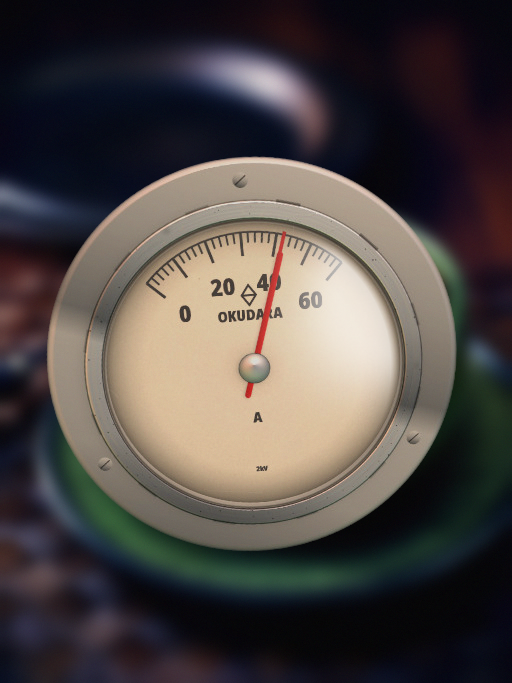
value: {"value": 42, "unit": "A"}
